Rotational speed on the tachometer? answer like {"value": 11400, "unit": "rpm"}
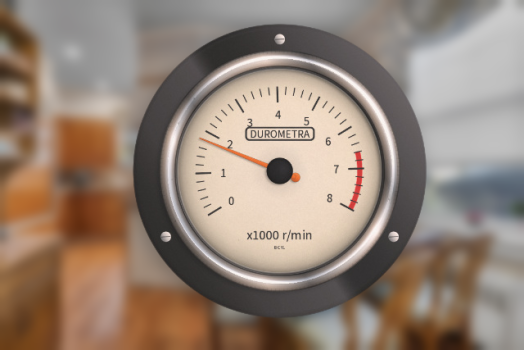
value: {"value": 1800, "unit": "rpm"}
